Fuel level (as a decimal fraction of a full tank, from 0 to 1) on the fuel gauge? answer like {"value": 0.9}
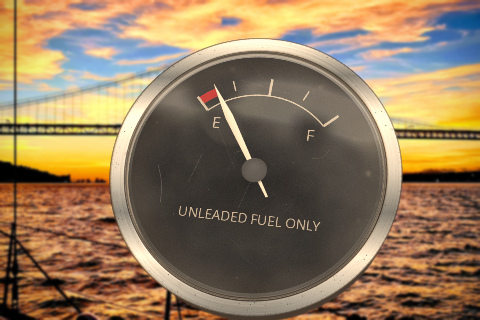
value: {"value": 0.125}
